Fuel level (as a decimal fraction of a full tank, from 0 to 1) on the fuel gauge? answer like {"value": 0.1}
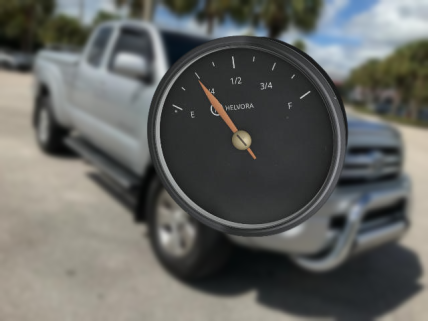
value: {"value": 0.25}
